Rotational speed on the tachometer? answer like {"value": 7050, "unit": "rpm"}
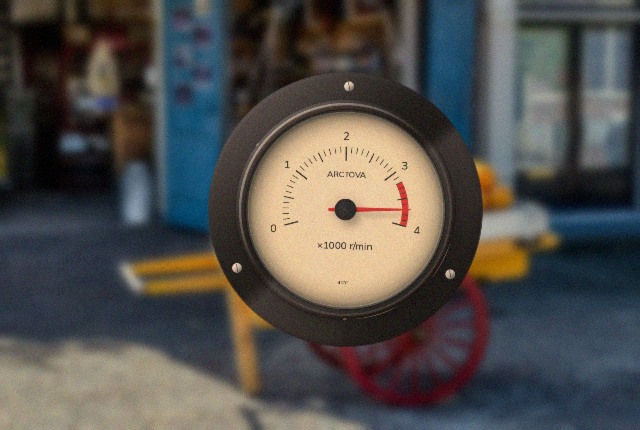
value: {"value": 3700, "unit": "rpm"}
